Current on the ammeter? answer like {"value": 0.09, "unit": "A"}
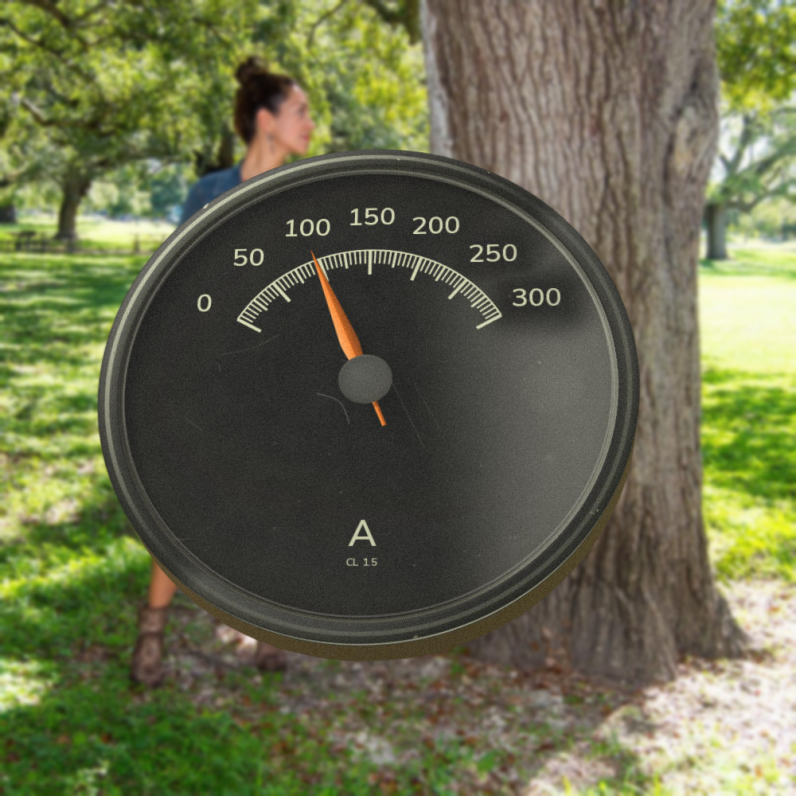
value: {"value": 95, "unit": "A"}
